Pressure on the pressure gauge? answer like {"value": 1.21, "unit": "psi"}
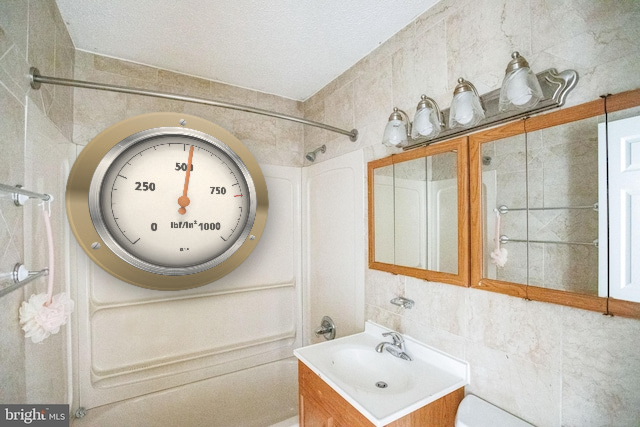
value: {"value": 525, "unit": "psi"}
